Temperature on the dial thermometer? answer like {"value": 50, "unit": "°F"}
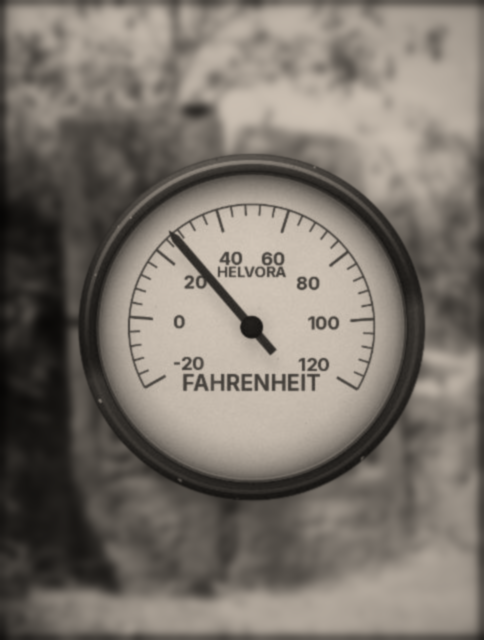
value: {"value": 26, "unit": "°F"}
